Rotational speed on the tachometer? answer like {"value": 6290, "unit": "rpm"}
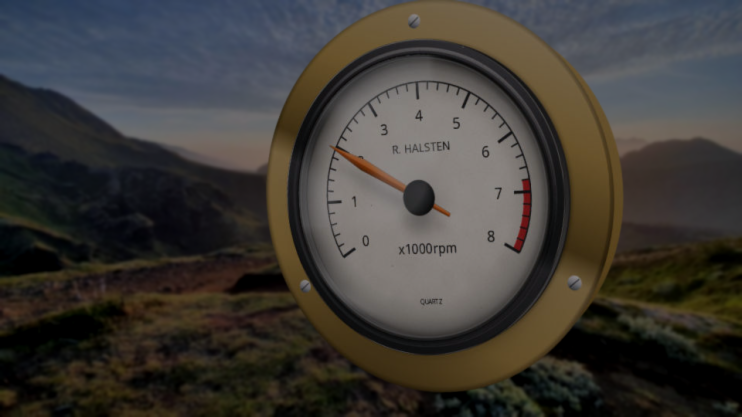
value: {"value": 2000, "unit": "rpm"}
